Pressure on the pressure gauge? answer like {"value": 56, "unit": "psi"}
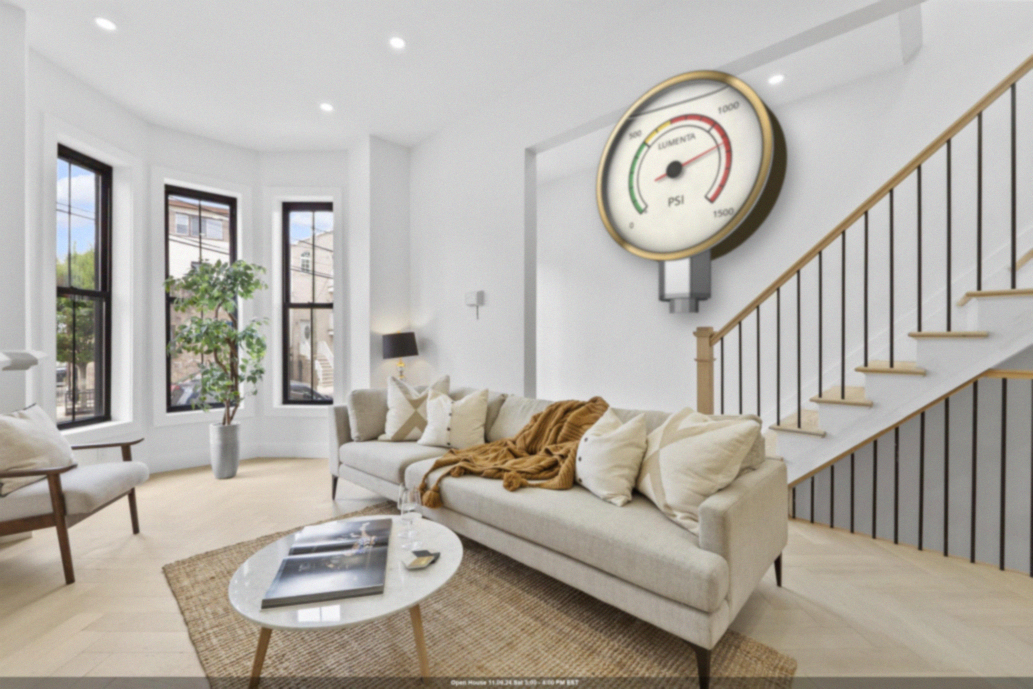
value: {"value": 1150, "unit": "psi"}
